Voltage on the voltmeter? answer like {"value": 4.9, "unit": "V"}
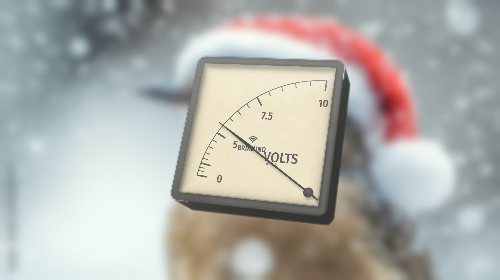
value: {"value": 5.5, "unit": "V"}
